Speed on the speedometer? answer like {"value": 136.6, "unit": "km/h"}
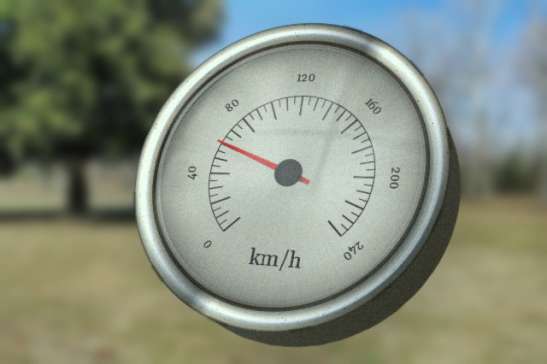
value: {"value": 60, "unit": "km/h"}
